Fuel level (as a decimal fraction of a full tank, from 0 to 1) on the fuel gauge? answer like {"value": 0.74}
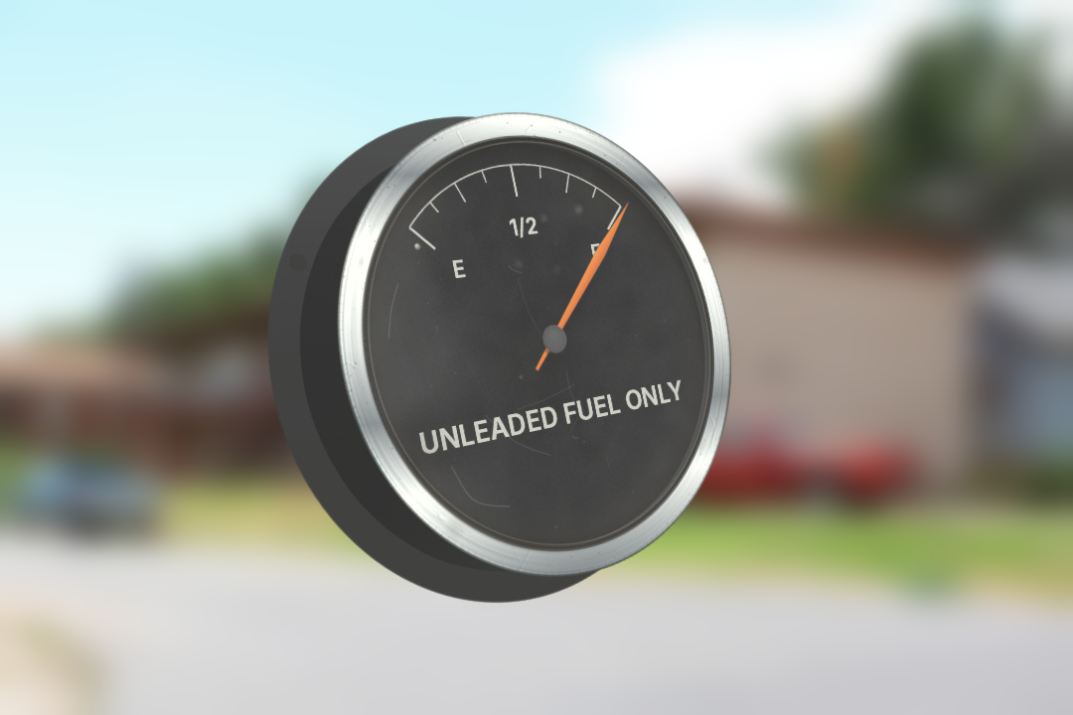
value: {"value": 1}
